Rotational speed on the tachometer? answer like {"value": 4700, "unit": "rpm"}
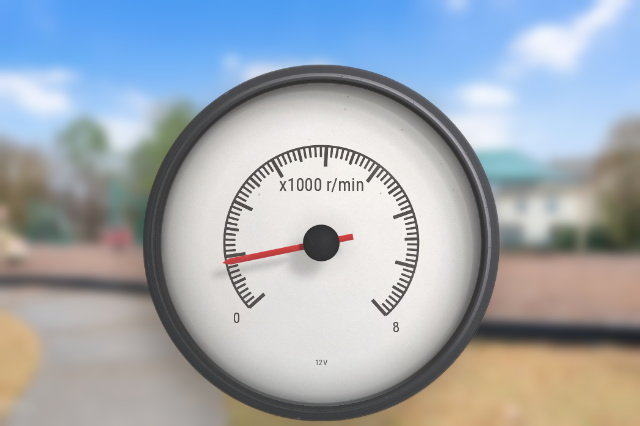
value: {"value": 900, "unit": "rpm"}
